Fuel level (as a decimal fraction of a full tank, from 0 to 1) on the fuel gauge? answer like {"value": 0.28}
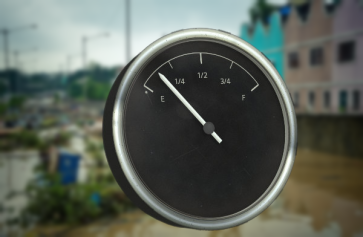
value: {"value": 0.125}
